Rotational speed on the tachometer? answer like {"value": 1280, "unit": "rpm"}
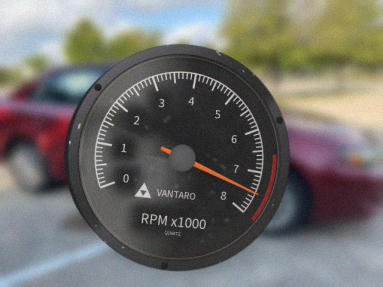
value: {"value": 7500, "unit": "rpm"}
